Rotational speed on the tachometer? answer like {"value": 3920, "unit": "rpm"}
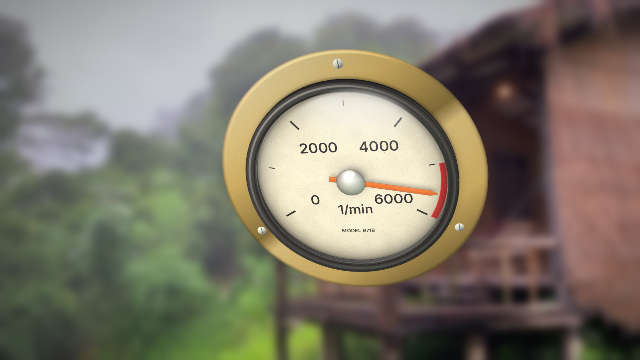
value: {"value": 5500, "unit": "rpm"}
